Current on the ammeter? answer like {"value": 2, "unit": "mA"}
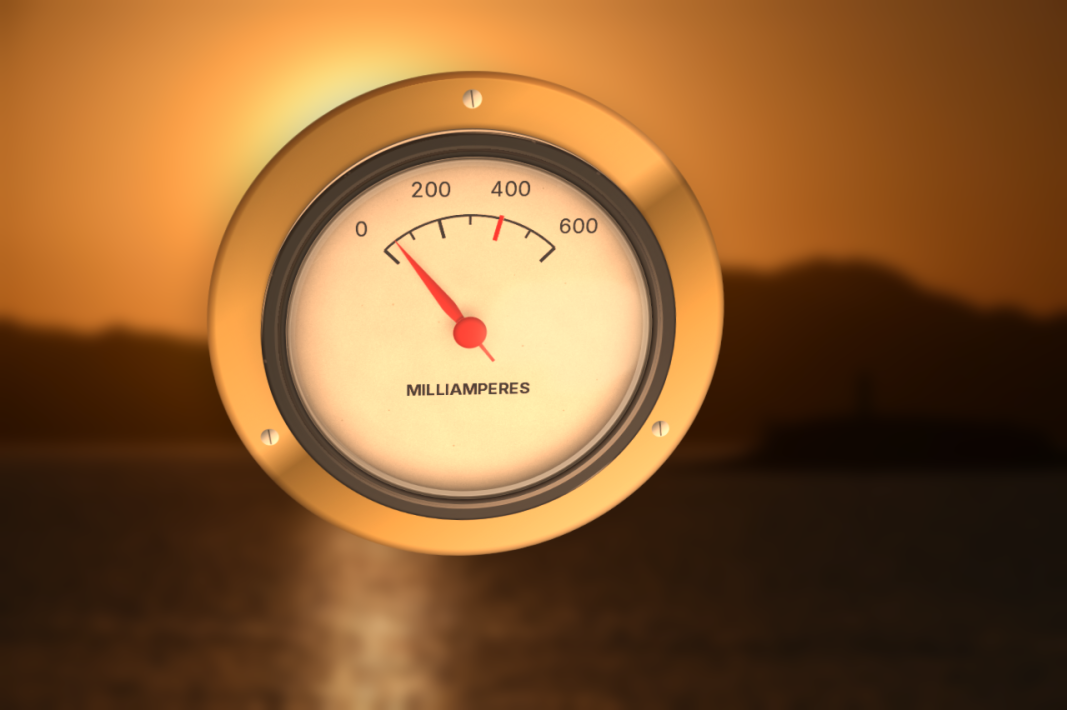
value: {"value": 50, "unit": "mA"}
